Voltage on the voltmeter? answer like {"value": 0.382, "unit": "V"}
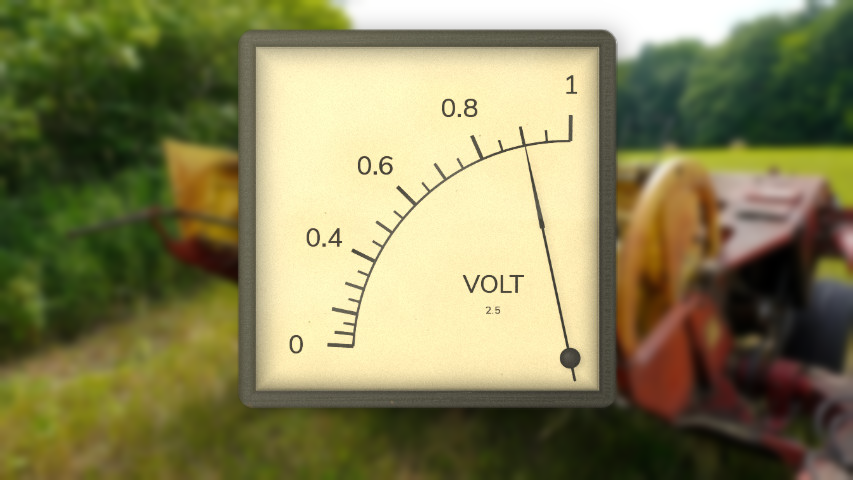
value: {"value": 0.9, "unit": "V"}
